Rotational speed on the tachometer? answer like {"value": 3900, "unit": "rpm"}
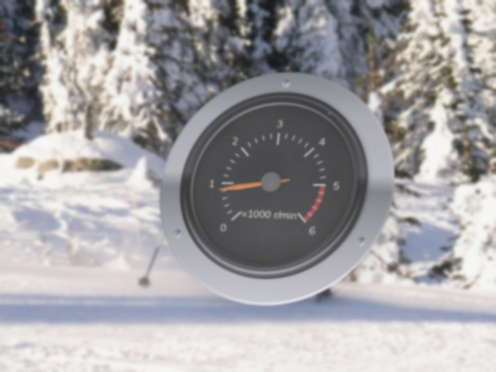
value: {"value": 800, "unit": "rpm"}
